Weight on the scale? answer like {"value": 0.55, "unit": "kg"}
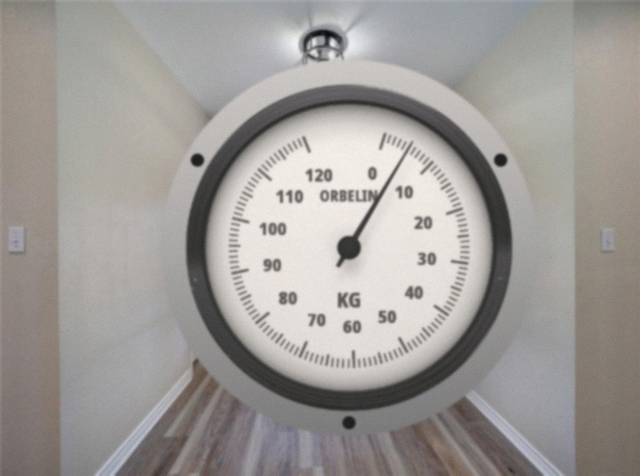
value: {"value": 5, "unit": "kg"}
